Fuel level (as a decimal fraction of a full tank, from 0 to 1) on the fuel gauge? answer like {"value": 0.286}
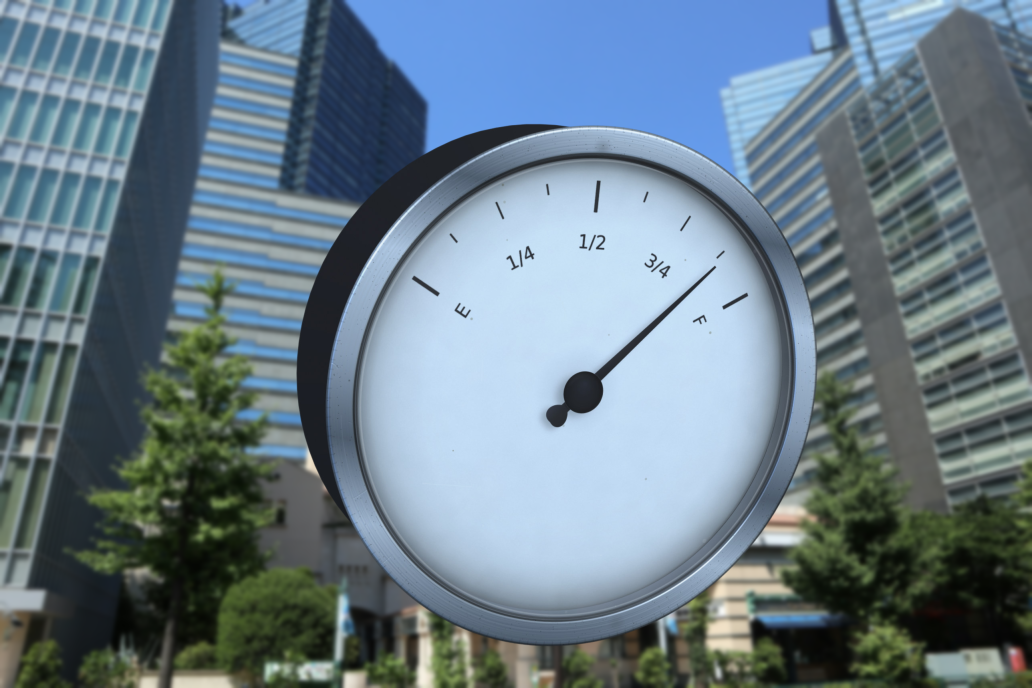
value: {"value": 0.875}
